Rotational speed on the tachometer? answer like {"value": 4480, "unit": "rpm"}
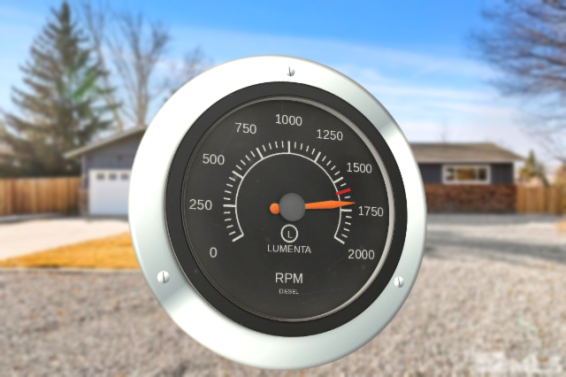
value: {"value": 1700, "unit": "rpm"}
